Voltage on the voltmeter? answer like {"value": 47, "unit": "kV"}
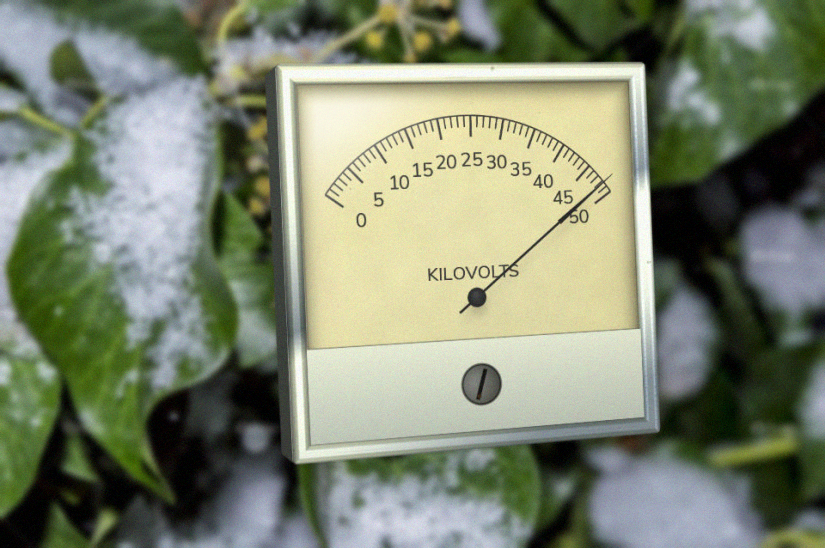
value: {"value": 48, "unit": "kV"}
